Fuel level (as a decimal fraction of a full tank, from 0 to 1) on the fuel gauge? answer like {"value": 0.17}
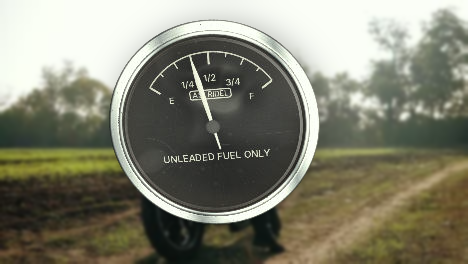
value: {"value": 0.375}
